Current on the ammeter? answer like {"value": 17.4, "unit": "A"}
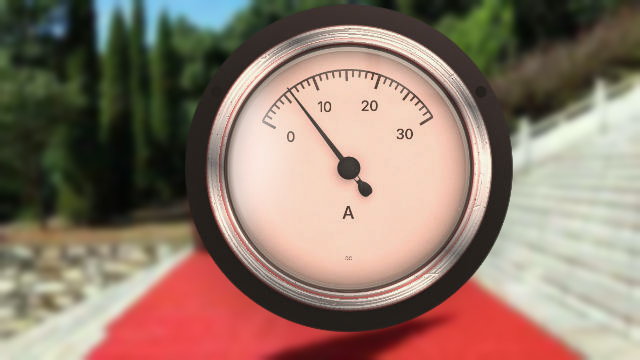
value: {"value": 6, "unit": "A"}
